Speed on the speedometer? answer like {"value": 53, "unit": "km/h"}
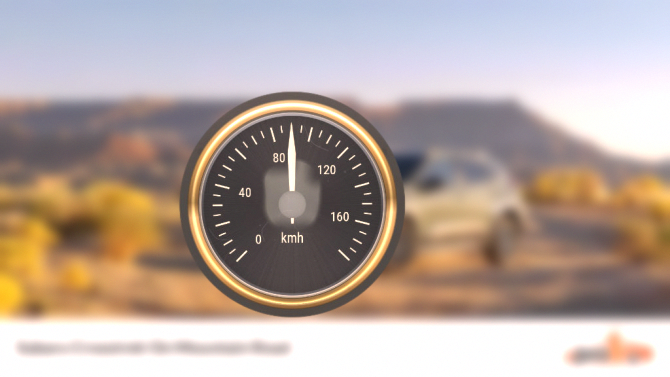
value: {"value": 90, "unit": "km/h"}
